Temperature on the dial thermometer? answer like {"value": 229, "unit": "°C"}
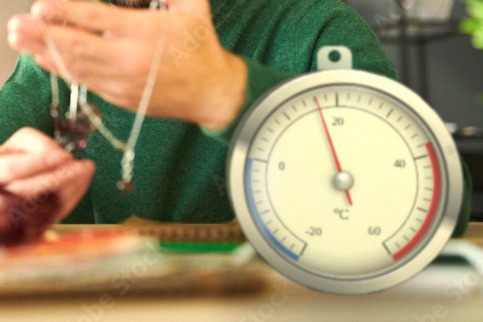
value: {"value": 16, "unit": "°C"}
